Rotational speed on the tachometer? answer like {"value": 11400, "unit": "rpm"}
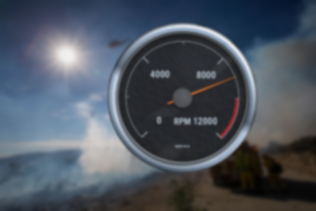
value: {"value": 9000, "unit": "rpm"}
